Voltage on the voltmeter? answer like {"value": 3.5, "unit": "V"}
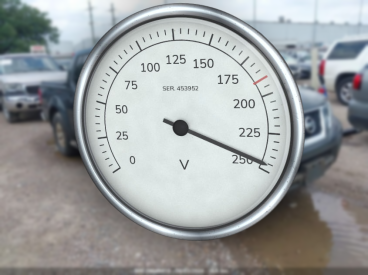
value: {"value": 245, "unit": "V"}
